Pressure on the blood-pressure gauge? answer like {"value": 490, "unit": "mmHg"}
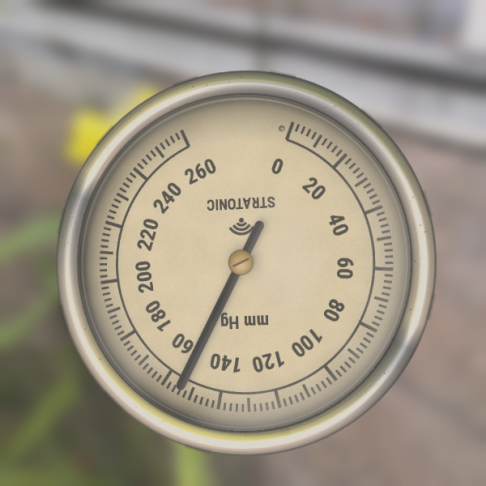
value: {"value": 154, "unit": "mmHg"}
